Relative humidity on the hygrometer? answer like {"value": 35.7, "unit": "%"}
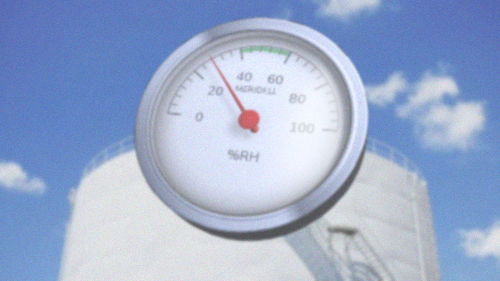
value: {"value": 28, "unit": "%"}
